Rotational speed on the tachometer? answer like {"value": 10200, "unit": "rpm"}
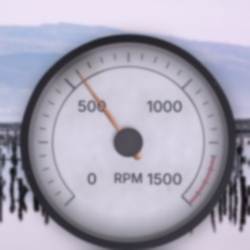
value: {"value": 550, "unit": "rpm"}
